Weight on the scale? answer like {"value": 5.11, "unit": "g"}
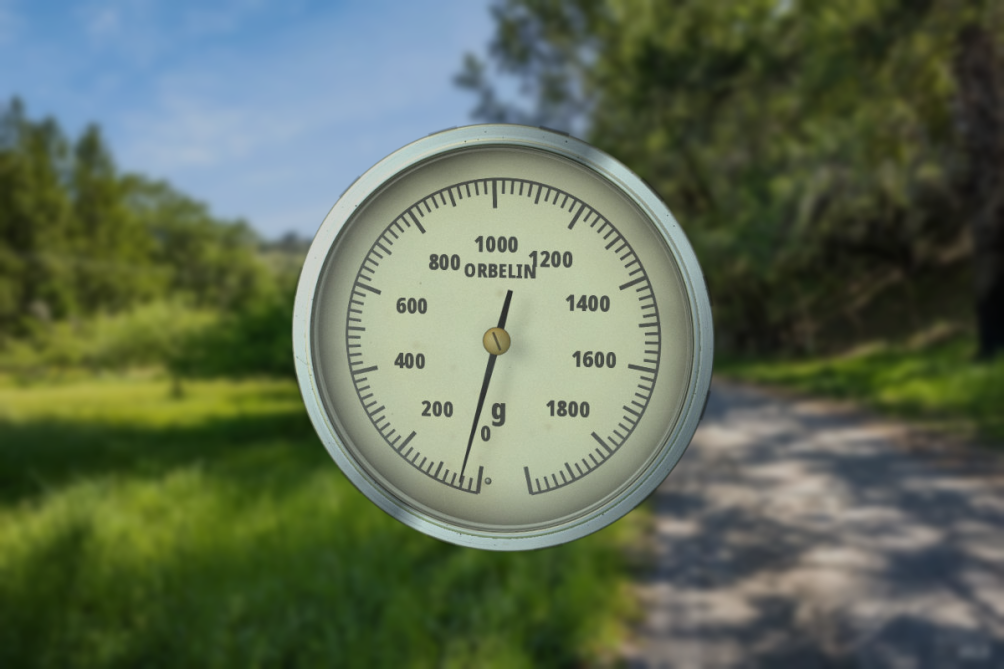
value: {"value": 40, "unit": "g"}
